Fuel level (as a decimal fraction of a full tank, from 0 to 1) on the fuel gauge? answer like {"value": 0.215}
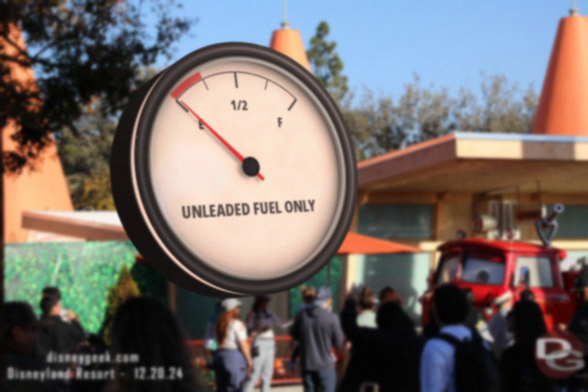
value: {"value": 0}
